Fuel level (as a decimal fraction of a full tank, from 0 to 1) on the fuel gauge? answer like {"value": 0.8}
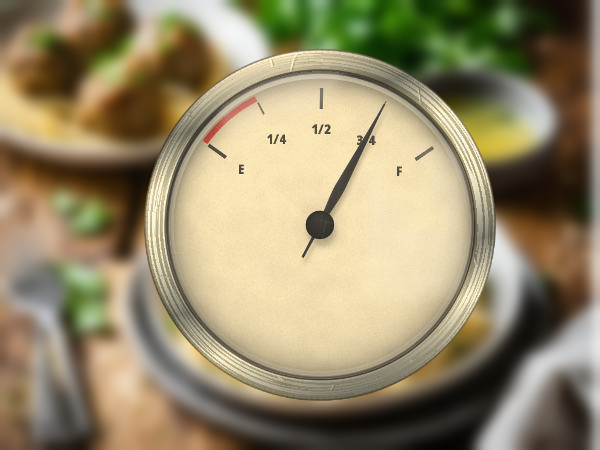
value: {"value": 0.75}
